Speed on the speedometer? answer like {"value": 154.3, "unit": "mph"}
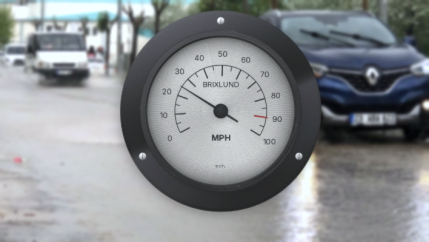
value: {"value": 25, "unit": "mph"}
